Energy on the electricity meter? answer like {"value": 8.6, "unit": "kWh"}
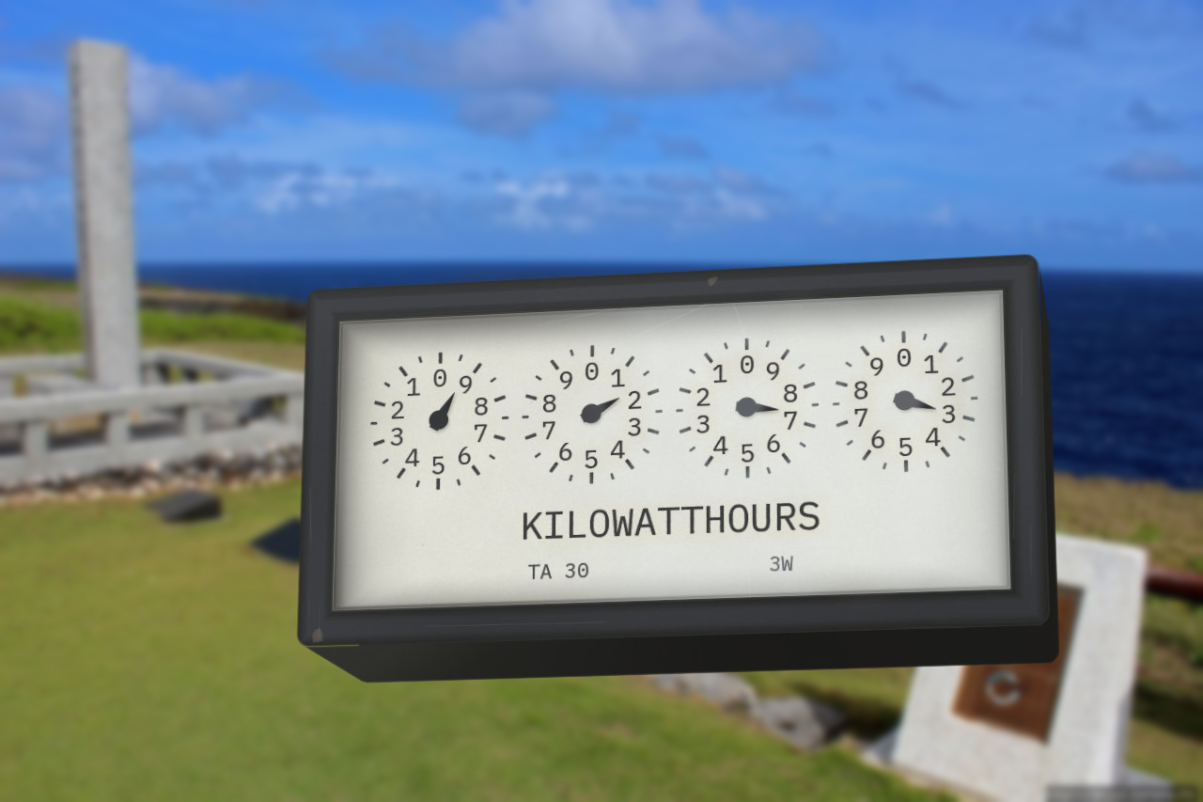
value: {"value": 9173, "unit": "kWh"}
